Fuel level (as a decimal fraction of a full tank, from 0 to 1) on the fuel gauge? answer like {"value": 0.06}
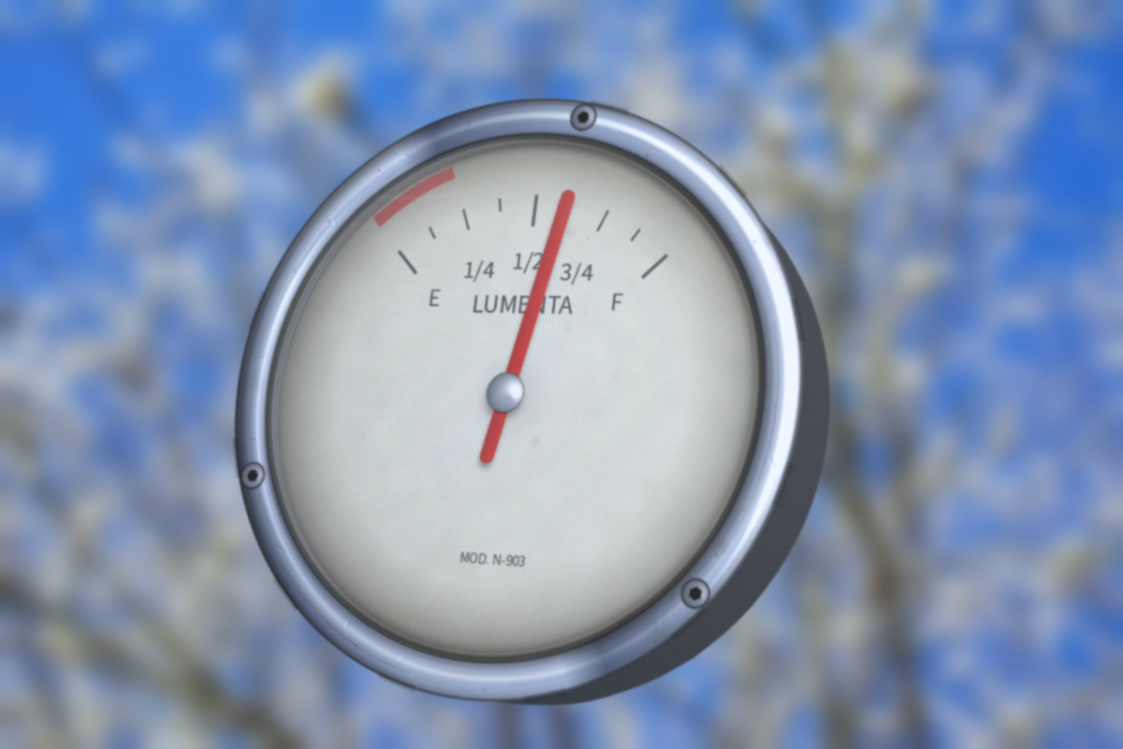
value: {"value": 0.625}
